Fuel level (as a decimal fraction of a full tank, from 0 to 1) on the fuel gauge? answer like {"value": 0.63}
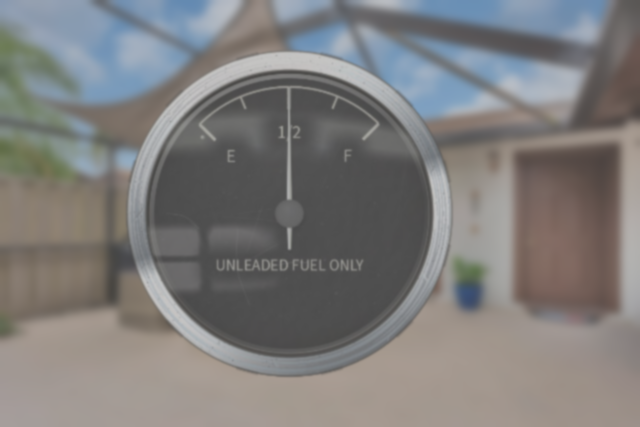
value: {"value": 0.5}
